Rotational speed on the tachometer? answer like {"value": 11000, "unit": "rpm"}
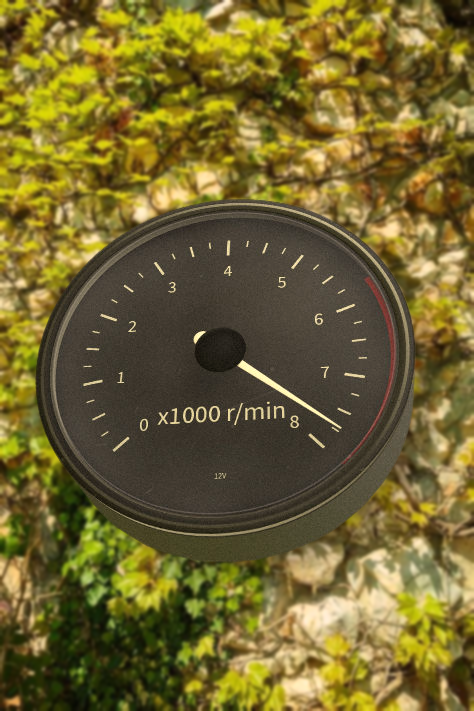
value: {"value": 7750, "unit": "rpm"}
